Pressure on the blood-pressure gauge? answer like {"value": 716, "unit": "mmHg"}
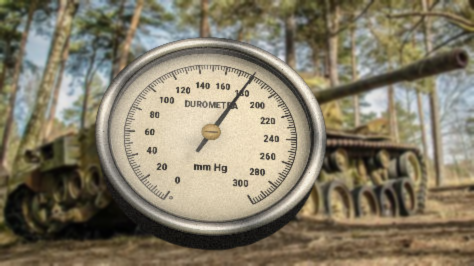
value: {"value": 180, "unit": "mmHg"}
